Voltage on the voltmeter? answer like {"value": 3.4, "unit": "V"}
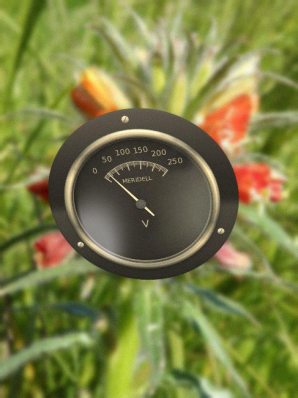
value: {"value": 25, "unit": "V"}
